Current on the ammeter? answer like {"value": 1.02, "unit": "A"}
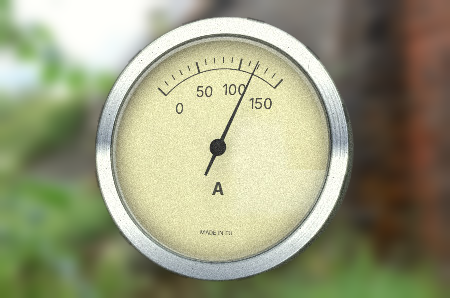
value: {"value": 120, "unit": "A"}
